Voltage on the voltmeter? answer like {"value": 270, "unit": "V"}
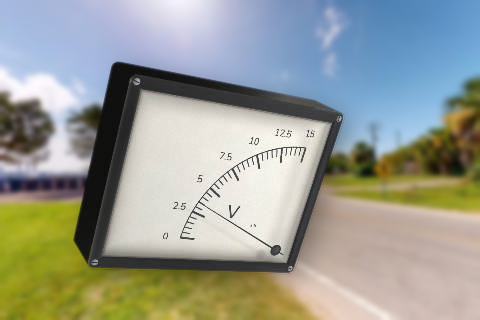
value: {"value": 3.5, "unit": "V"}
